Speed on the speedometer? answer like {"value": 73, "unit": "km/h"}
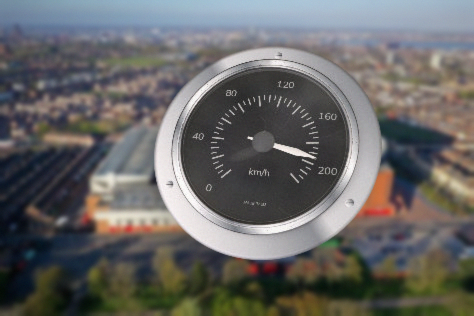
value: {"value": 195, "unit": "km/h"}
